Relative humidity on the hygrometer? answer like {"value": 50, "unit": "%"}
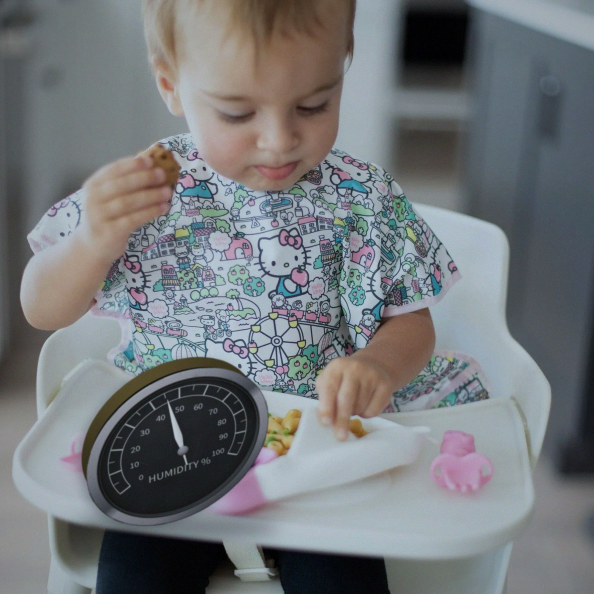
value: {"value": 45, "unit": "%"}
